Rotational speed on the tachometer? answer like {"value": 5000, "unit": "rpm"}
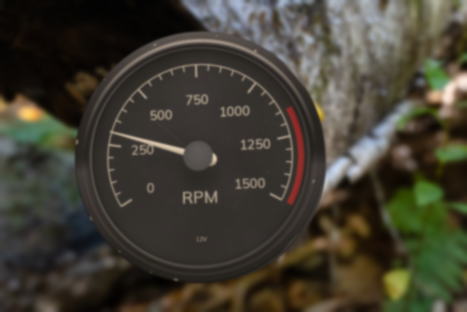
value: {"value": 300, "unit": "rpm"}
